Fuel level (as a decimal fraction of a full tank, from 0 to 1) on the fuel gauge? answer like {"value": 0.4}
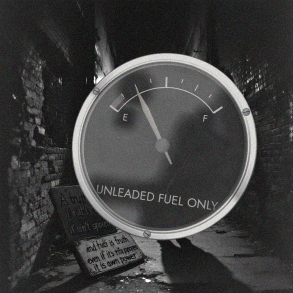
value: {"value": 0.25}
